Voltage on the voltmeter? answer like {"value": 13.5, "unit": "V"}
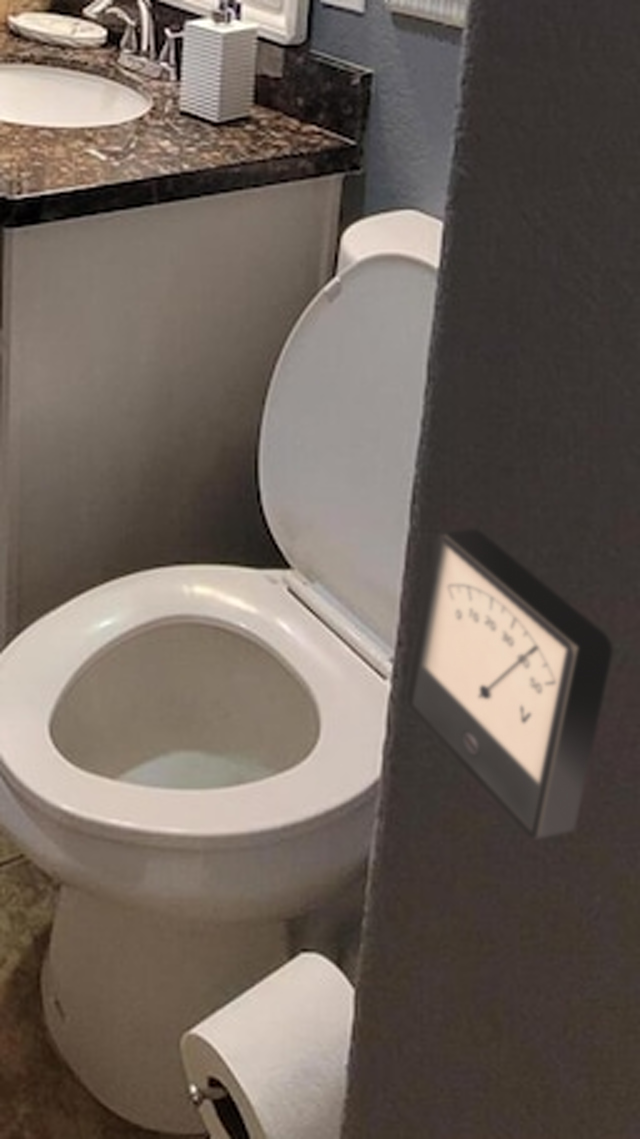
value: {"value": 40, "unit": "V"}
